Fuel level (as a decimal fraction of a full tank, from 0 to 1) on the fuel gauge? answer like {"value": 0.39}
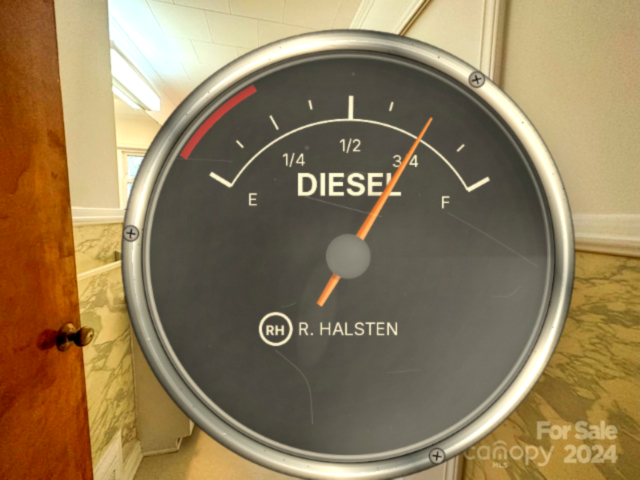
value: {"value": 0.75}
